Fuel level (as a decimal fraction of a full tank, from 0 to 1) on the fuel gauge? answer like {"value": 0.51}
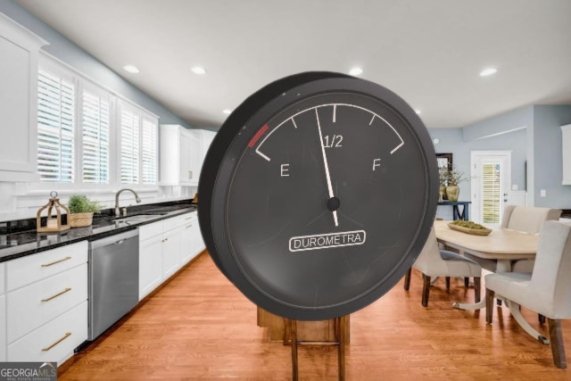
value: {"value": 0.375}
